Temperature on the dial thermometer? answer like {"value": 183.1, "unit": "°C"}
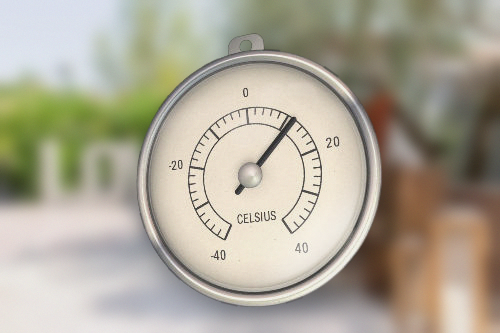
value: {"value": 12, "unit": "°C"}
